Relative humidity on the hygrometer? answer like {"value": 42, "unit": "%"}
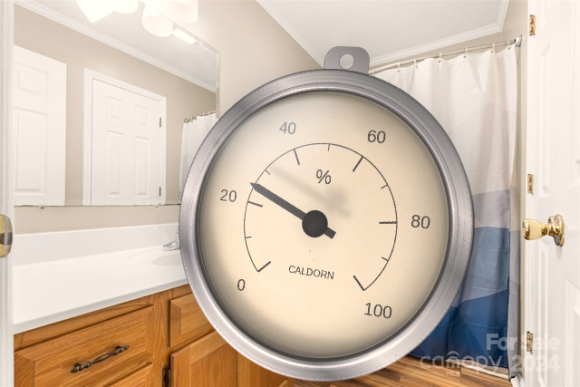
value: {"value": 25, "unit": "%"}
